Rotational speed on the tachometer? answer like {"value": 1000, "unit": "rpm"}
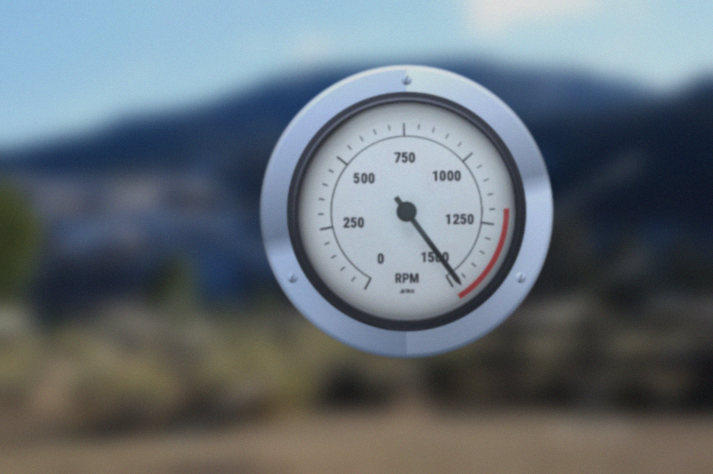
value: {"value": 1475, "unit": "rpm"}
